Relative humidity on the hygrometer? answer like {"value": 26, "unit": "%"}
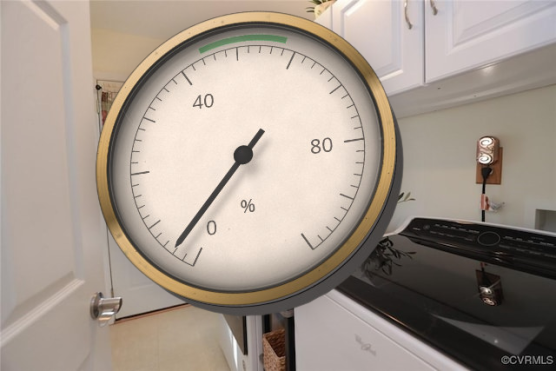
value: {"value": 4, "unit": "%"}
